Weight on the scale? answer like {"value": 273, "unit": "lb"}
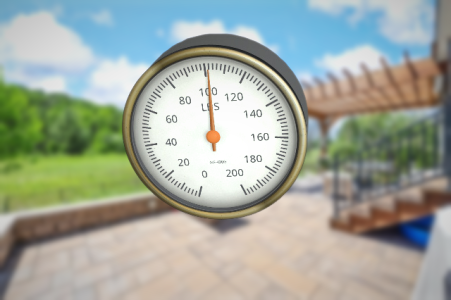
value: {"value": 102, "unit": "lb"}
